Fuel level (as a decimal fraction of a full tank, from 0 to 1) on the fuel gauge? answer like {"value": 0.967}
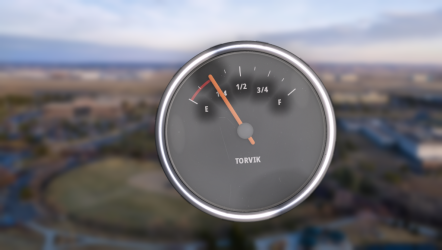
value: {"value": 0.25}
